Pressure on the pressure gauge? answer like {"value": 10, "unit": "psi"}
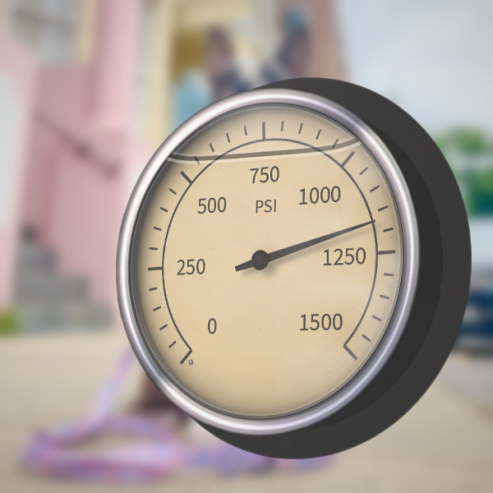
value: {"value": 1175, "unit": "psi"}
